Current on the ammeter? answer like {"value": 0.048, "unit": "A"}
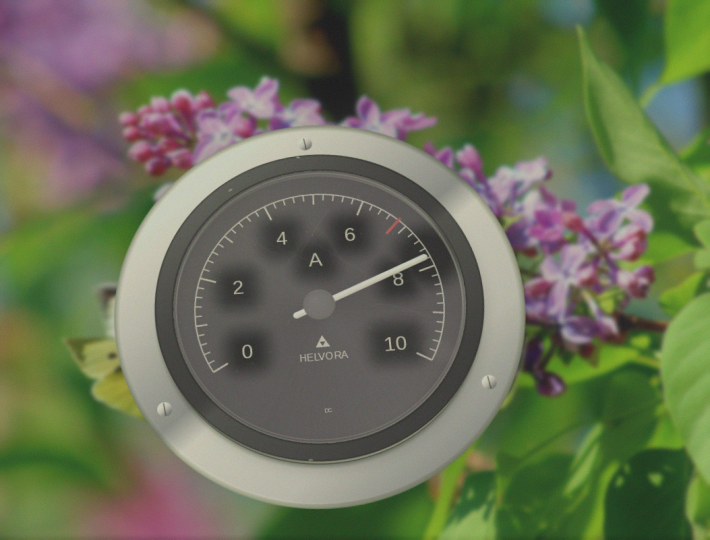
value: {"value": 7.8, "unit": "A"}
